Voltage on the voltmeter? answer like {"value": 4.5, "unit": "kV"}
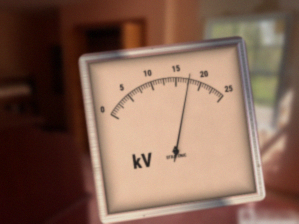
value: {"value": 17.5, "unit": "kV"}
